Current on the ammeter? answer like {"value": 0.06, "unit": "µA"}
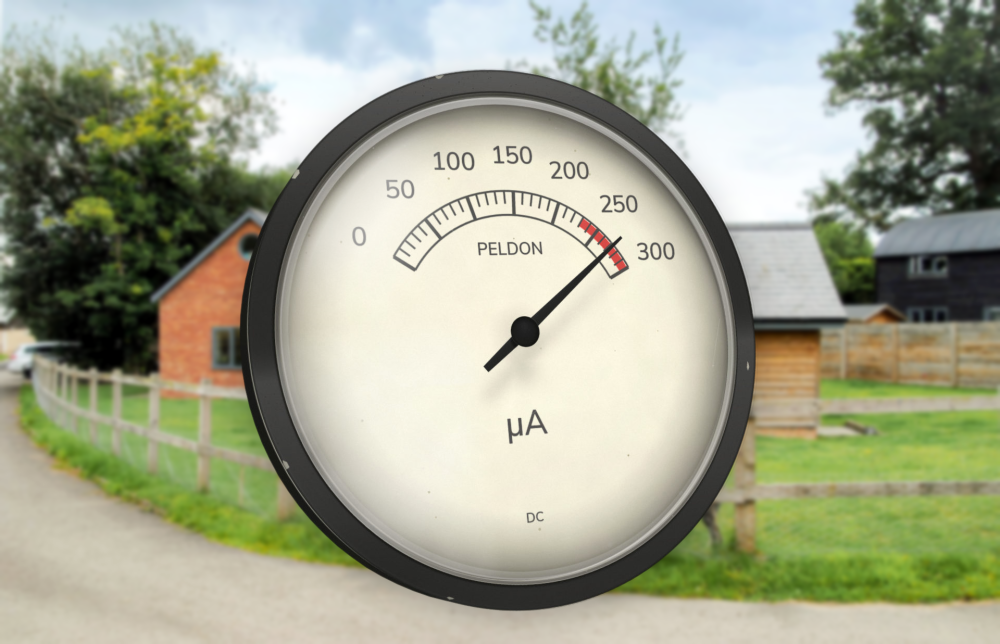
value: {"value": 270, "unit": "µA"}
